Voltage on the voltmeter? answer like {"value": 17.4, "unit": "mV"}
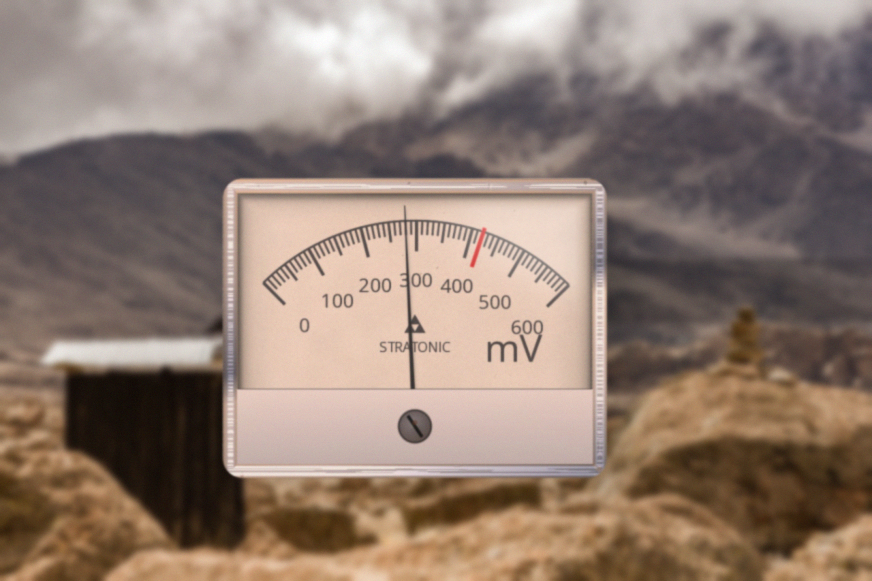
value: {"value": 280, "unit": "mV"}
